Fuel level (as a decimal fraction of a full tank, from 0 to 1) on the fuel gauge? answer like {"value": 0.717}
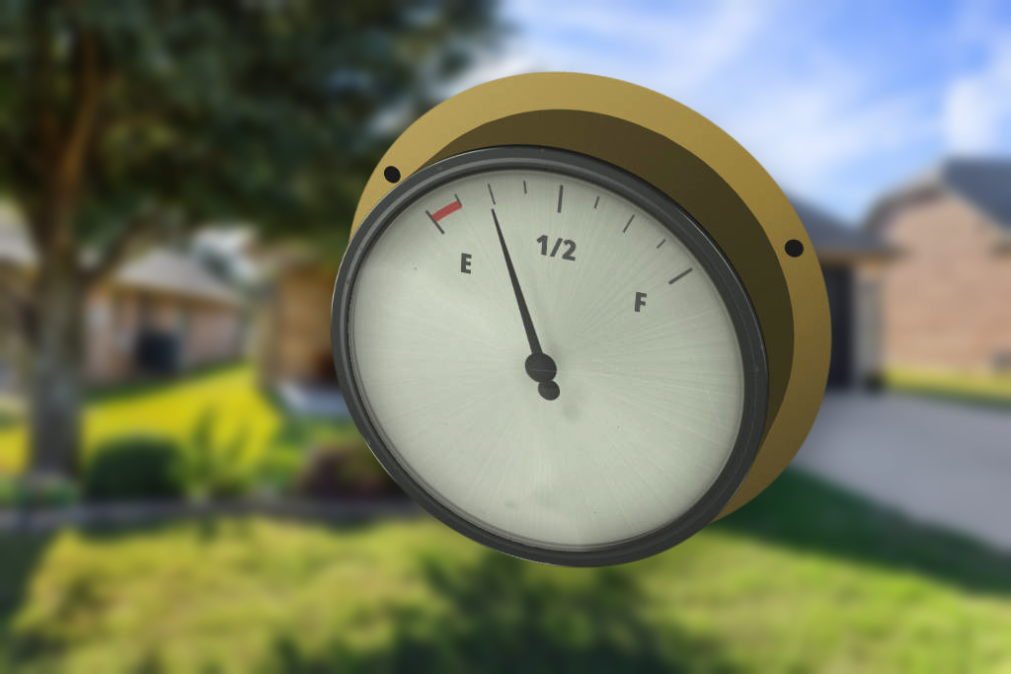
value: {"value": 0.25}
